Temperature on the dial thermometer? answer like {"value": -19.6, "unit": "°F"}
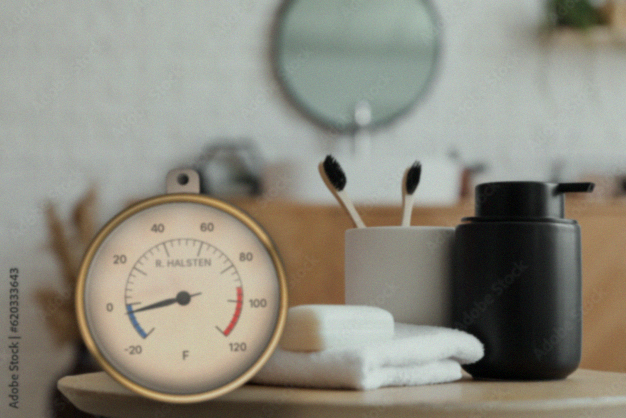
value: {"value": -4, "unit": "°F"}
